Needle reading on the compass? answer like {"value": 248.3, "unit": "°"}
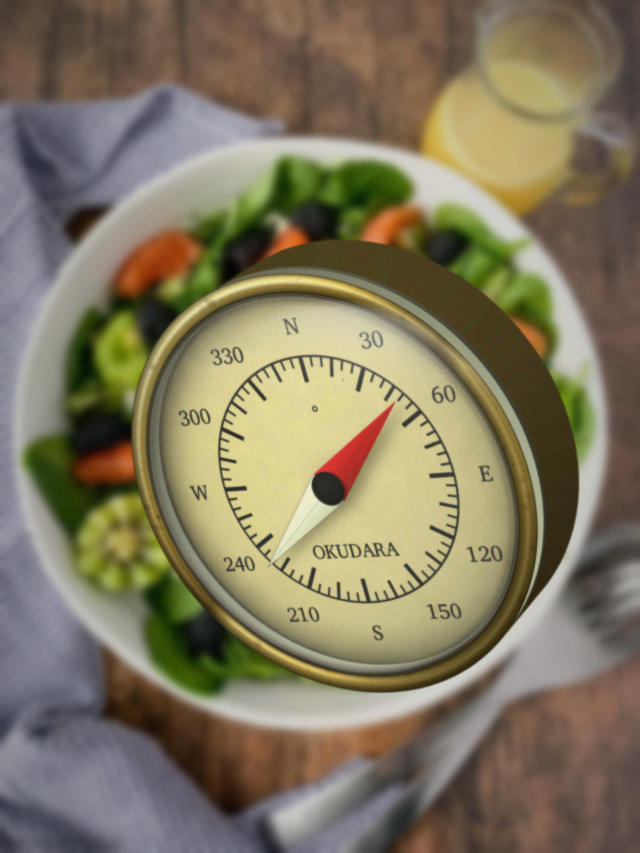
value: {"value": 50, "unit": "°"}
